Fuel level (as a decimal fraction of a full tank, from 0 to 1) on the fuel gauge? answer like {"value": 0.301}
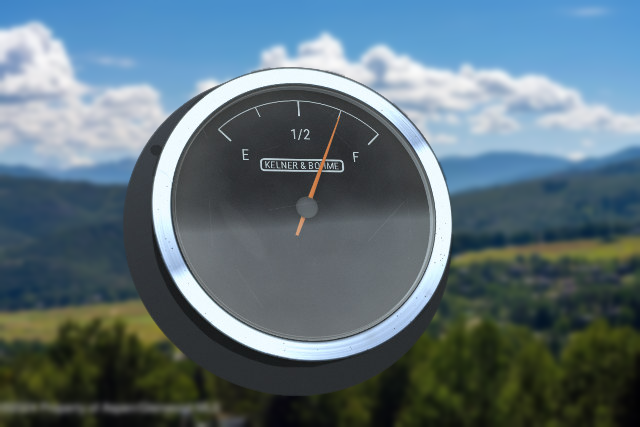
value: {"value": 0.75}
